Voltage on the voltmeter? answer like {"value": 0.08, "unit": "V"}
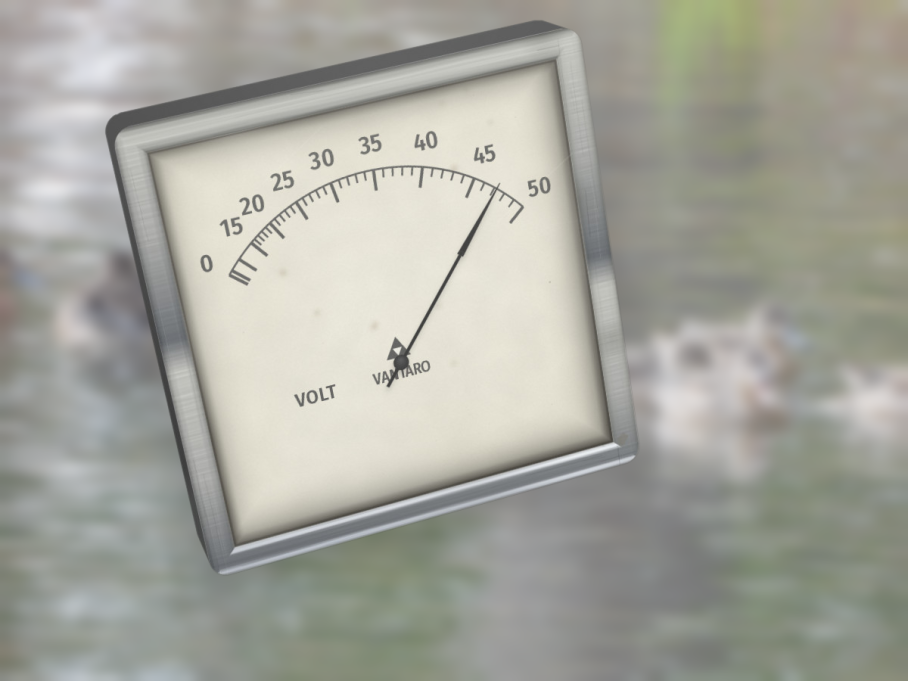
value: {"value": 47, "unit": "V"}
